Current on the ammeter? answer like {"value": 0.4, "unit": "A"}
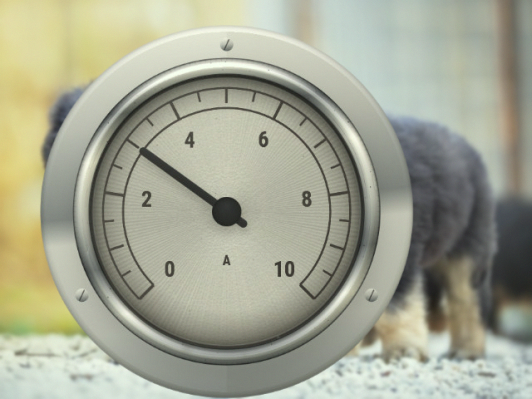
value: {"value": 3, "unit": "A"}
